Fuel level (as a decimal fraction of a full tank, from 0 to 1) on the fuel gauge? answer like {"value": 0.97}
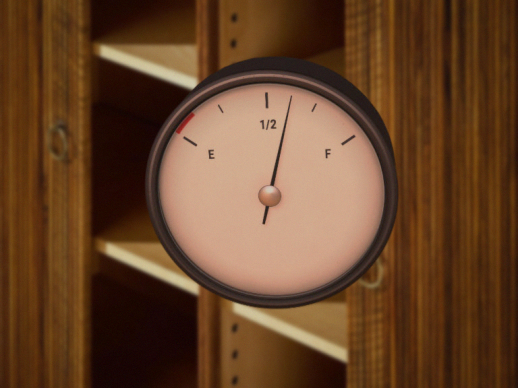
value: {"value": 0.625}
